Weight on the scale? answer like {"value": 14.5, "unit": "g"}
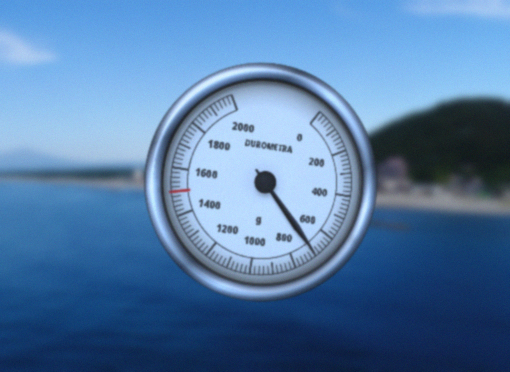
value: {"value": 700, "unit": "g"}
